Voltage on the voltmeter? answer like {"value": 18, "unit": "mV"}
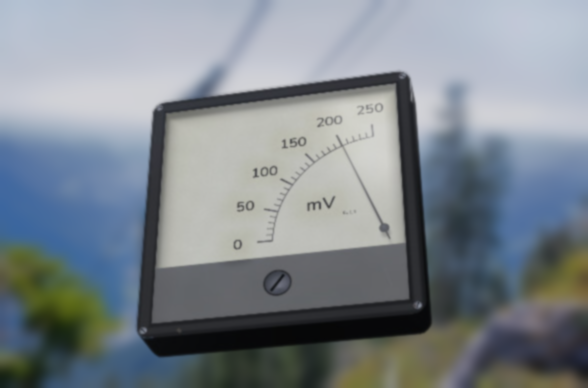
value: {"value": 200, "unit": "mV"}
